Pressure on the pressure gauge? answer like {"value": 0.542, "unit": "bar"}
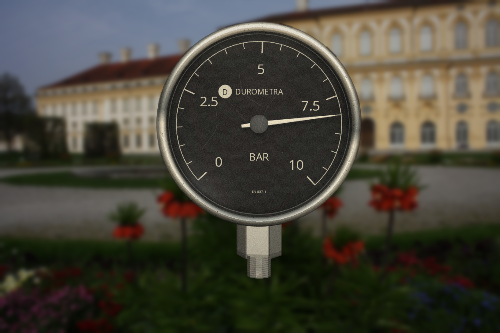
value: {"value": 8, "unit": "bar"}
